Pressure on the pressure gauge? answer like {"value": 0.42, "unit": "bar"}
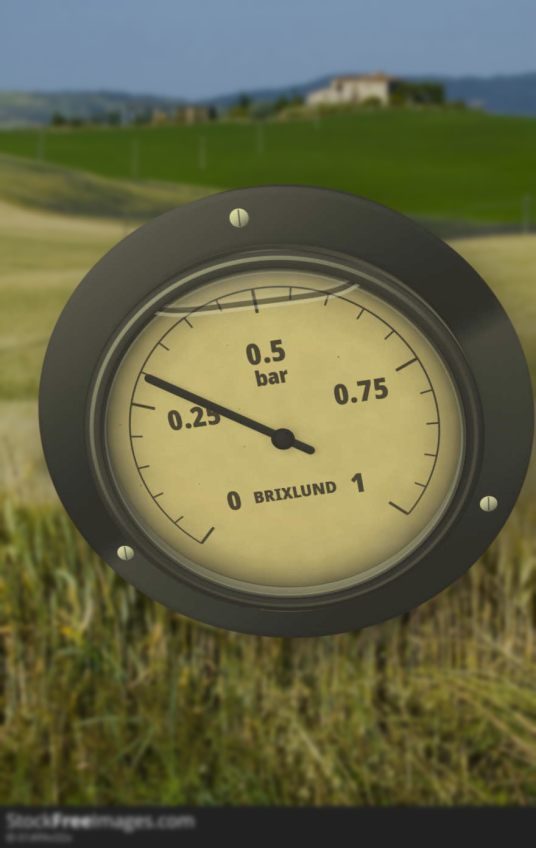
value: {"value": 0.3, "unit": "bar"}
